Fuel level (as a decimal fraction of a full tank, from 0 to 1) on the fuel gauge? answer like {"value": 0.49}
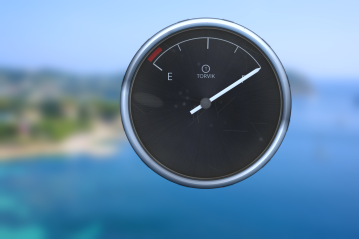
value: {"value": 1}
